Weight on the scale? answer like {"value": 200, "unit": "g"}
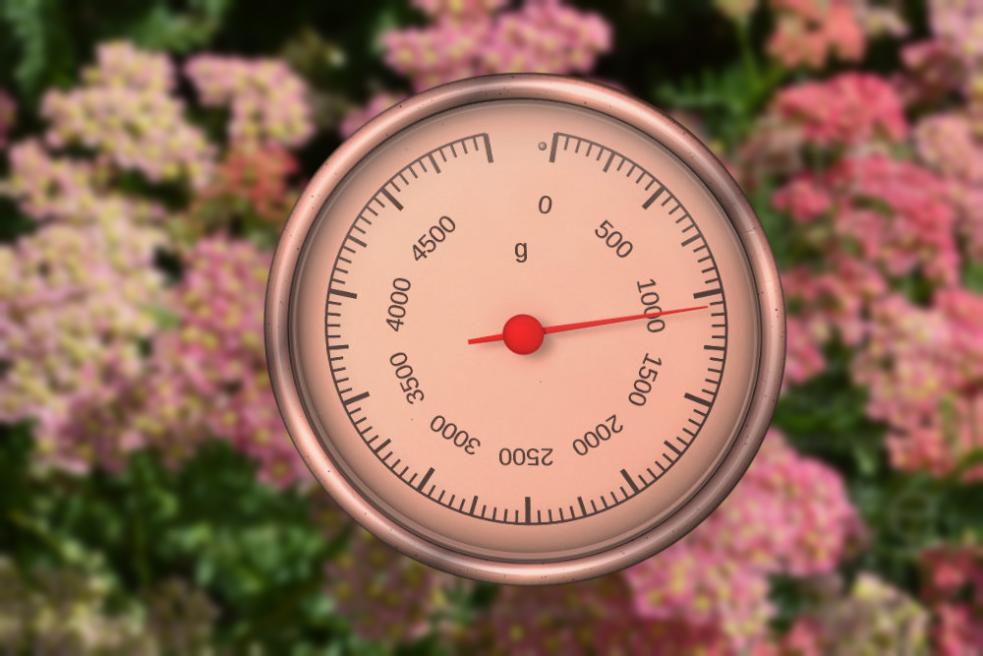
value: {"value": 1050, "unit": "g"}
